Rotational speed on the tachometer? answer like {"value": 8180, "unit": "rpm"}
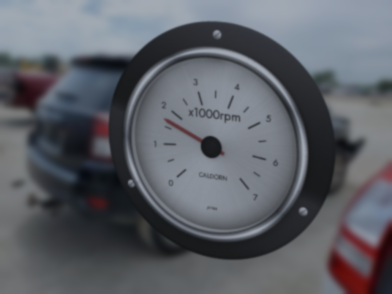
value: {"value": 1750, "unit": "rpm"}
